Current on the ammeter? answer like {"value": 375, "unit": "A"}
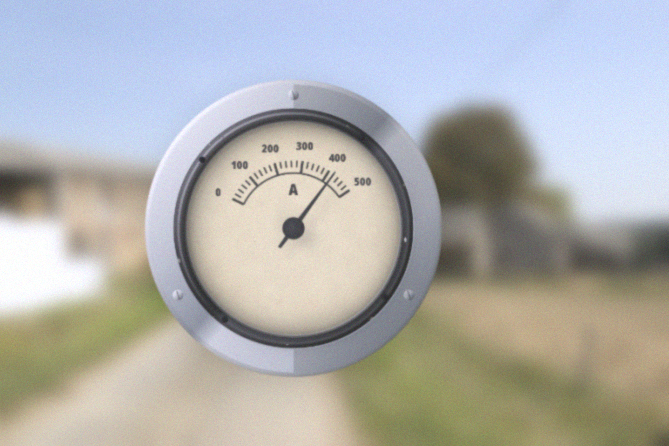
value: {"value": 420, "unit": "A"}
